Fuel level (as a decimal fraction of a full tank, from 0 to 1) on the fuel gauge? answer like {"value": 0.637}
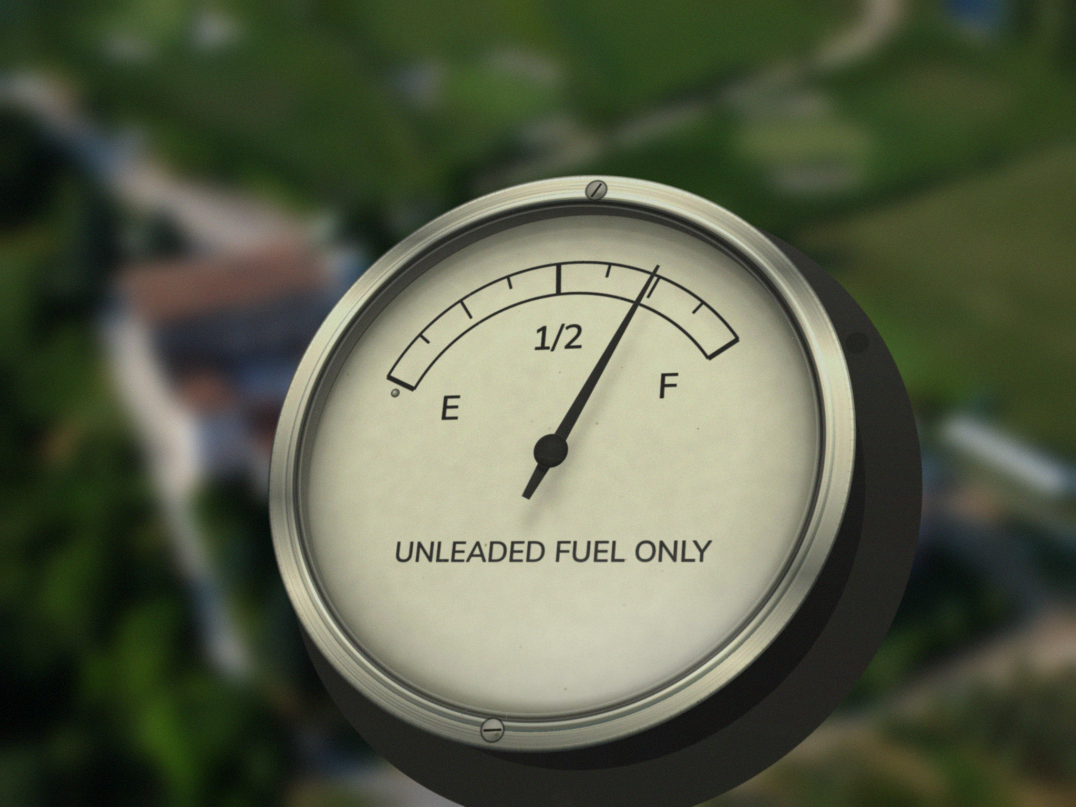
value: {"value": 0.75}
